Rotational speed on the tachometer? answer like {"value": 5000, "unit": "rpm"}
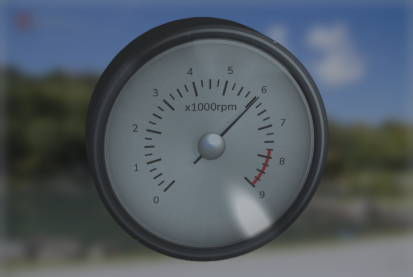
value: {"value": 6000, "unit": "rpm"}
